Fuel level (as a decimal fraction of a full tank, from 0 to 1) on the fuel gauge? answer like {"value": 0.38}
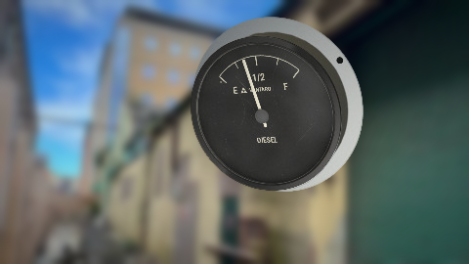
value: {"value": 0.375}
